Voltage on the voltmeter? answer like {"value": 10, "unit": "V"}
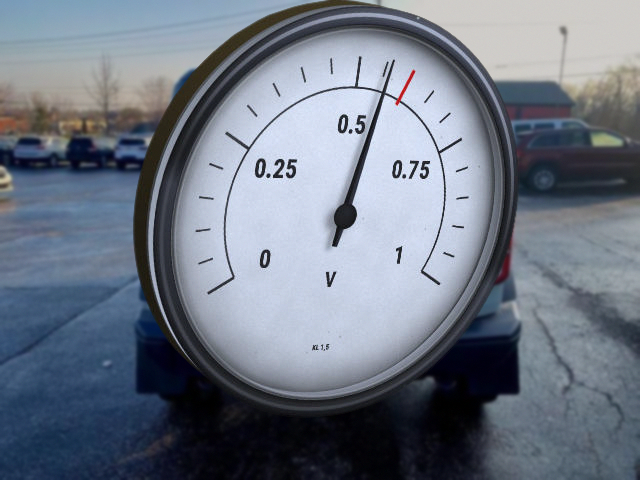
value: {"value": 0.55, "unit": "V"}
